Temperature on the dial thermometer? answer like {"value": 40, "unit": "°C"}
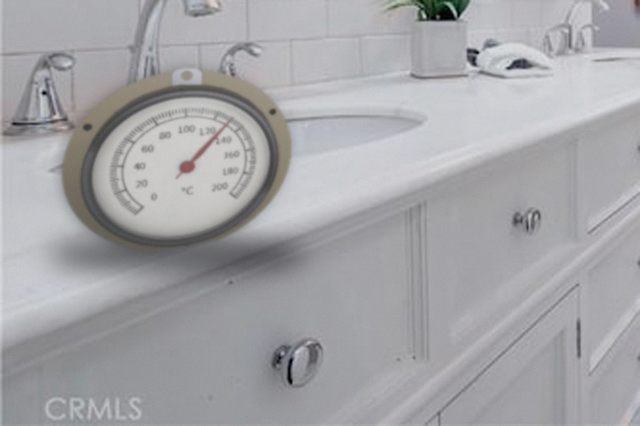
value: {"value": 130, "unit": "°C"}
